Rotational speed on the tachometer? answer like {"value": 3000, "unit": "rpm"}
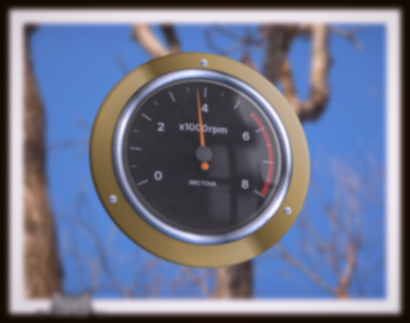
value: {"value": 3750, "unit": "rpm"}
